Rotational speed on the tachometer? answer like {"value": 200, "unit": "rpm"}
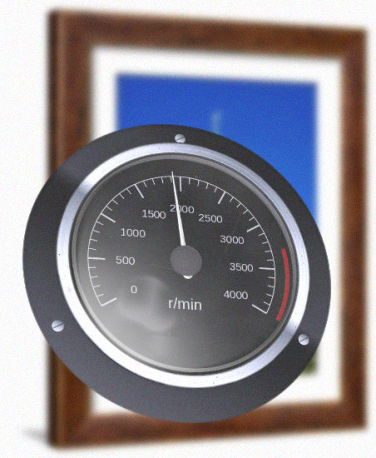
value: {"value": 1900, "unit": "rpm"}
